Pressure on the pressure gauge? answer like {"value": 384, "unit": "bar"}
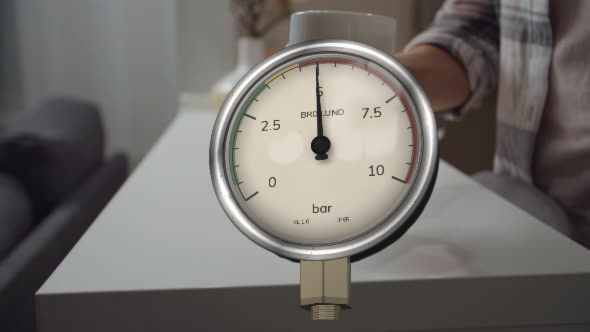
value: {"value": 5, "unit": "bar"}
